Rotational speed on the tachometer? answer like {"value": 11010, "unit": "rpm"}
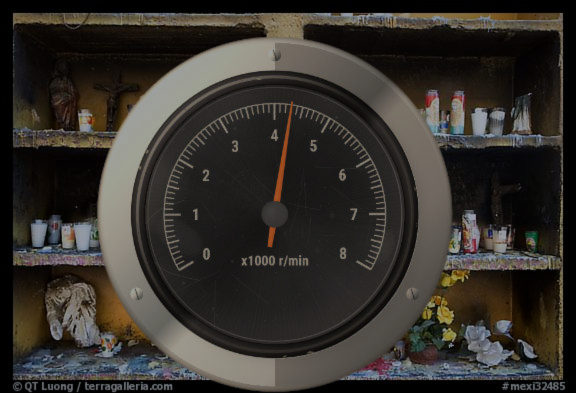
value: {"value": 4300, "unit": "rpm"}
